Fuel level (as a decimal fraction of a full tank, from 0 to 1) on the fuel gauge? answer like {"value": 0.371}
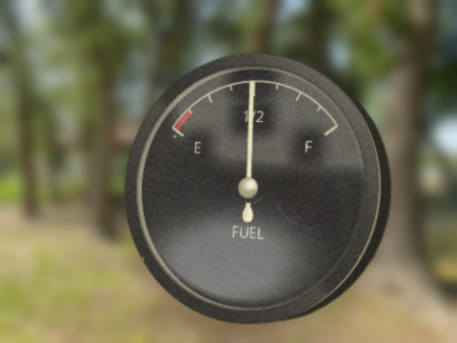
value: {"value": 0.5}
